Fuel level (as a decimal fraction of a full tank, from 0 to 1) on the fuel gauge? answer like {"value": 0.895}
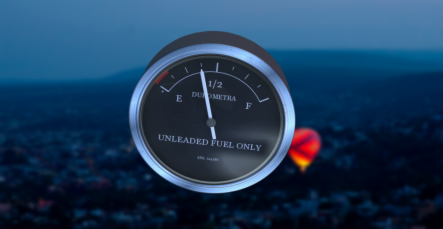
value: {"value": 0.375}
